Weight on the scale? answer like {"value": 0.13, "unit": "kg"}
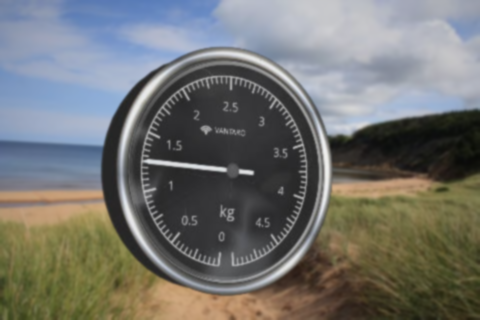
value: {"value": 1.25, "unit": "kg"}
